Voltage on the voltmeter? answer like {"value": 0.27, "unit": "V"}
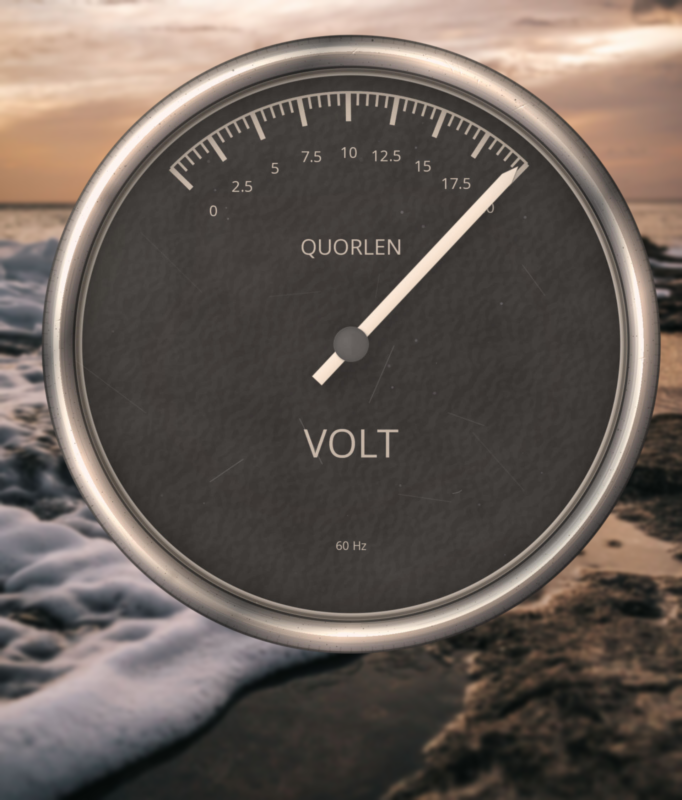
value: {"value": 19.75, "unit": "V"}
